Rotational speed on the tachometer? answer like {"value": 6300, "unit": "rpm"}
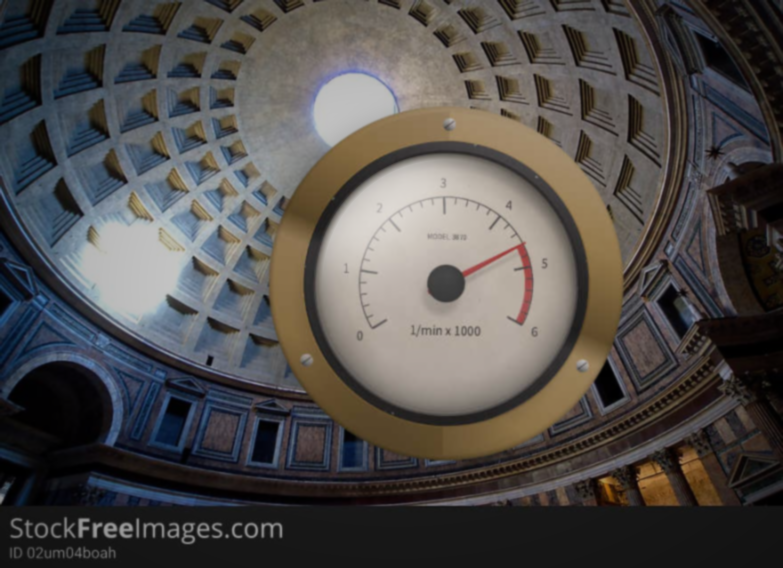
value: {"value": 4600, "unit": "rpm"}
